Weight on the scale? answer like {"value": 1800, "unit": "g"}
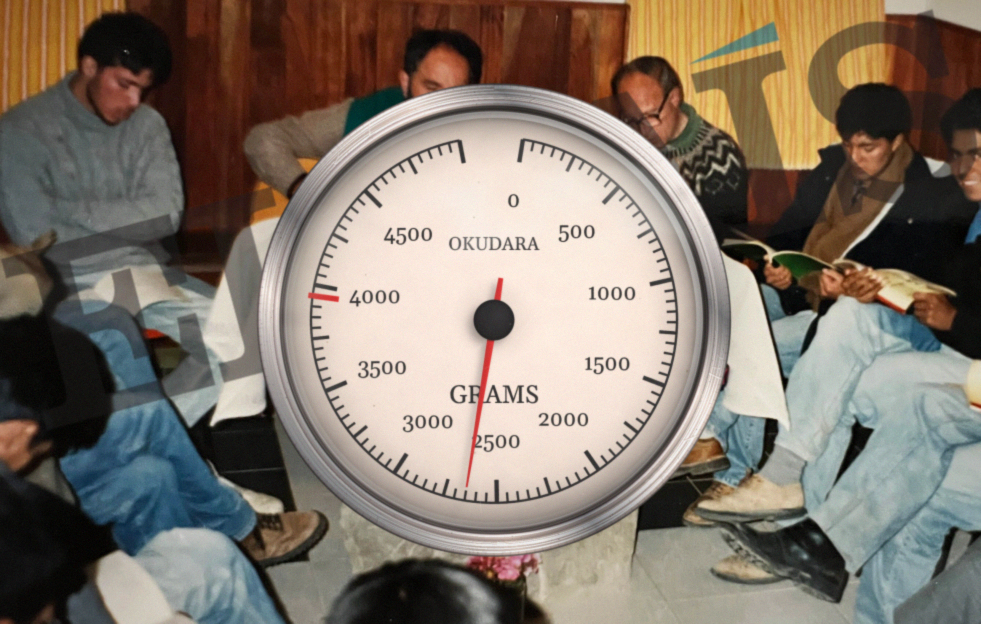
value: {"value": 2650, "unit": "g"}
